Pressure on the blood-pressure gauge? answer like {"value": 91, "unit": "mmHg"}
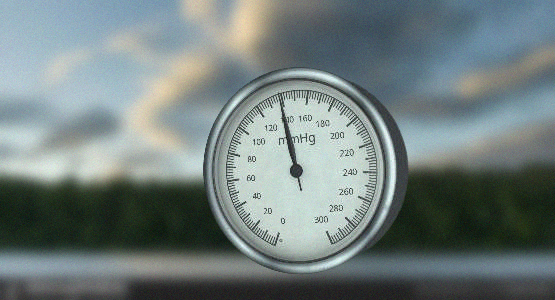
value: {"value": 140, "unit": "mmHg"}
